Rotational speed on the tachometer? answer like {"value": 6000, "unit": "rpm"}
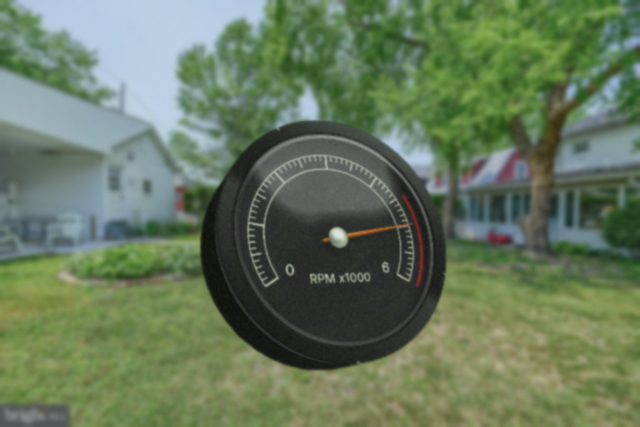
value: {"value": 5000, "unit": "rpm"}
